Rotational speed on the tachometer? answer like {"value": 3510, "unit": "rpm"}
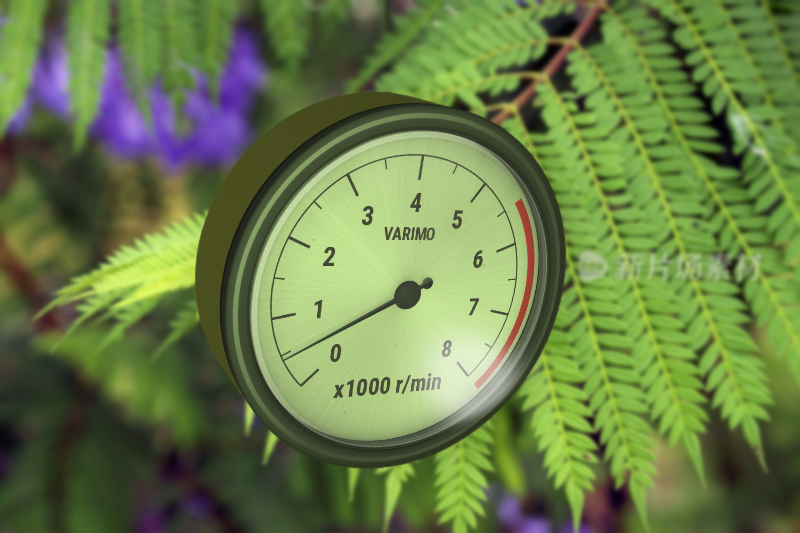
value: {"value": 500, "unit": "rpm"}
